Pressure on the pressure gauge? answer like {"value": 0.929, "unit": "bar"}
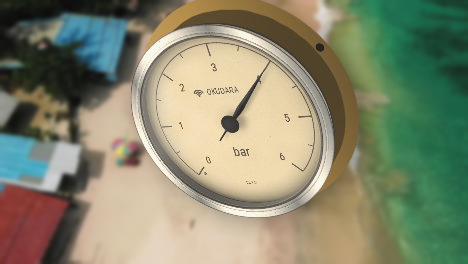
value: {"value": 4, "unit": "bar"}
